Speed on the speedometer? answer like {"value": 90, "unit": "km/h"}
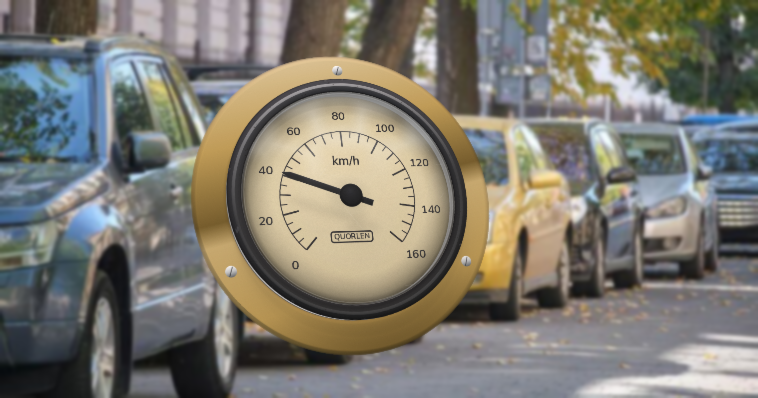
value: {"value": 40, "unit": "km/h"}
